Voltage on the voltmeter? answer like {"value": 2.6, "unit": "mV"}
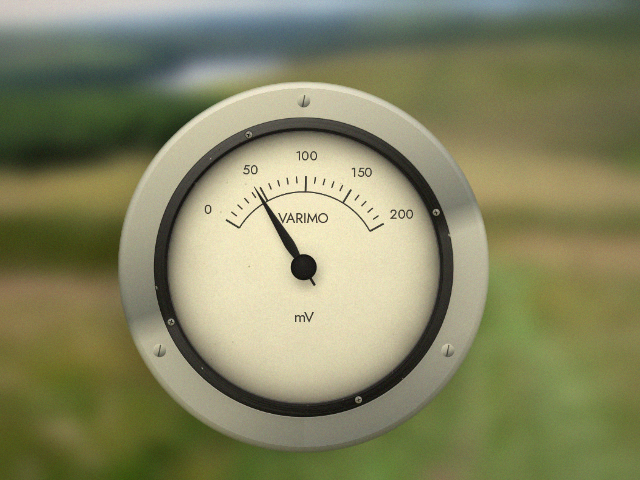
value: {"value": 45, "unit": "mV"}
